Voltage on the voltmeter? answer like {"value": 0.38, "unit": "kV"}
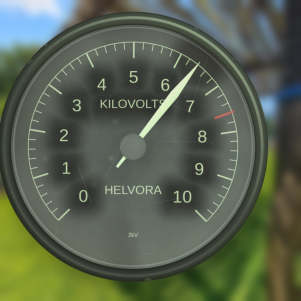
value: {"value": 6.4, "unit": "kV"}
